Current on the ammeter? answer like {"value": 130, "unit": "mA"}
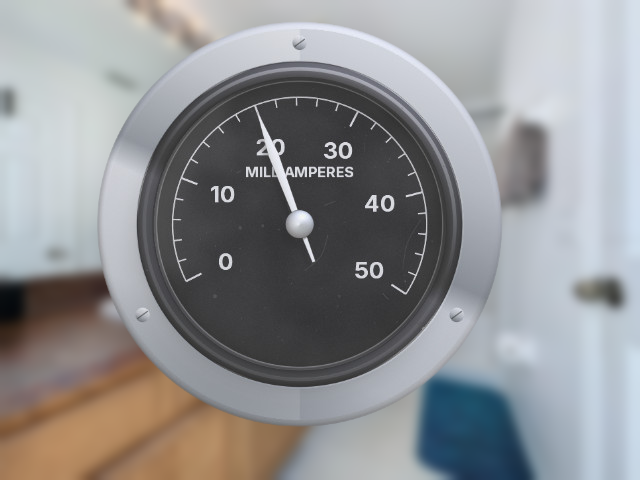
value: {"value": 20, "unit": "mA"}
